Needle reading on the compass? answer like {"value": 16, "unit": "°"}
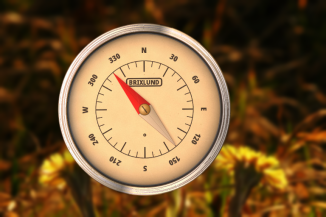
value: {"value": 320, "unit": "°"}
